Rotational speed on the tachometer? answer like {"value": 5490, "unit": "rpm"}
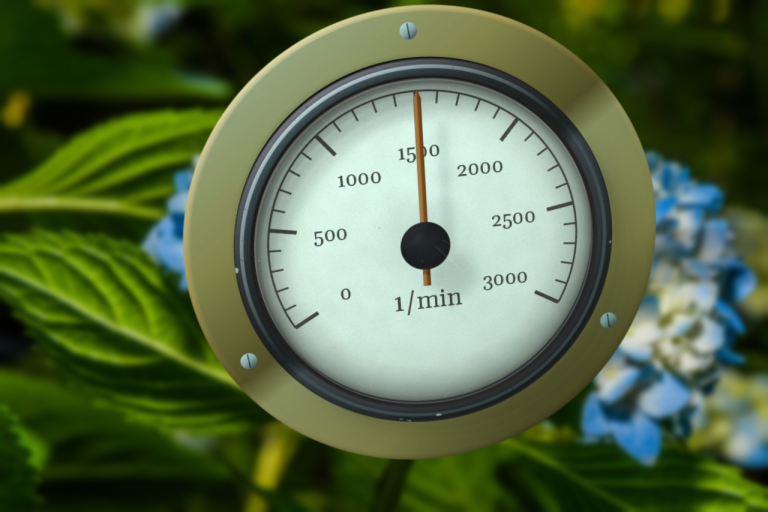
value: {"value": 1500, "unit": "rpm"}
